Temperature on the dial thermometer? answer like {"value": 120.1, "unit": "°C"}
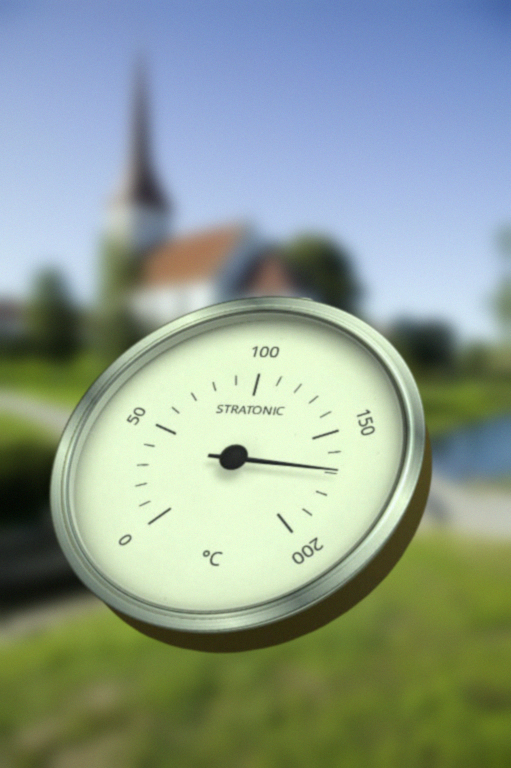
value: {"value": 170, "unit": "°C"}
